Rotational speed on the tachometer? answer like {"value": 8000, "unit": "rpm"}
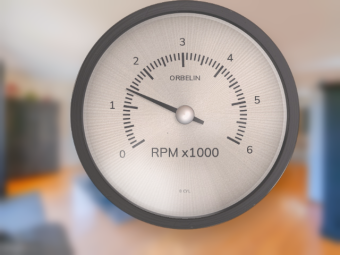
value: {"value": 1400, "unit": "rpm"}
